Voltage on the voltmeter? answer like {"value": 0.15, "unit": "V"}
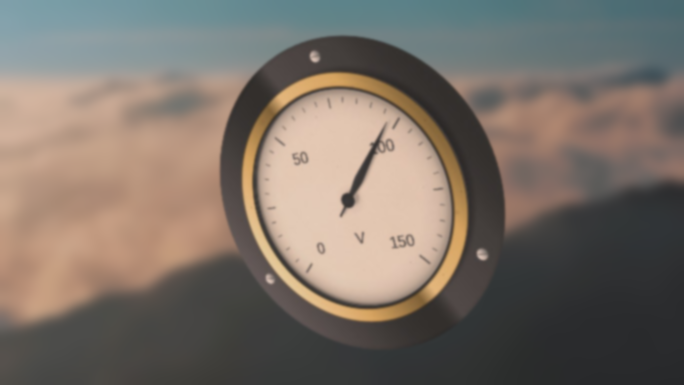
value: {"value": 97.5, "unit": "V"}
